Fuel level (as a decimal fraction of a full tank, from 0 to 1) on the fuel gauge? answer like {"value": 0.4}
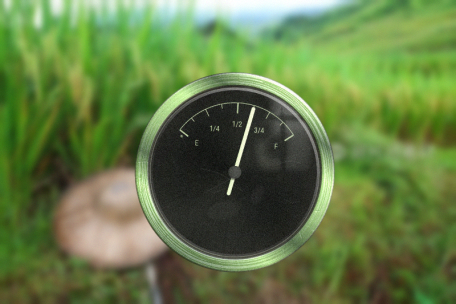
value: {"value": 0.625}
